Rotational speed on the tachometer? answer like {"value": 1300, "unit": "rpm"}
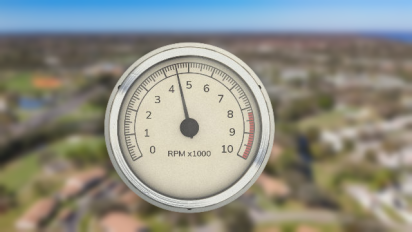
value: {"value": 4500, "unit": "rpm"}
